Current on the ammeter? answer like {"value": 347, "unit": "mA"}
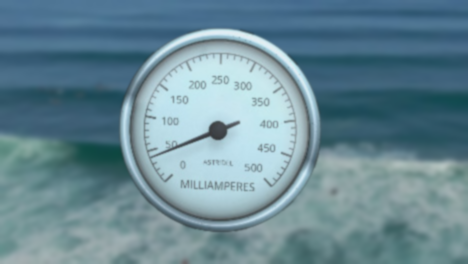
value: {"value": 40, "unit": "mA"}
